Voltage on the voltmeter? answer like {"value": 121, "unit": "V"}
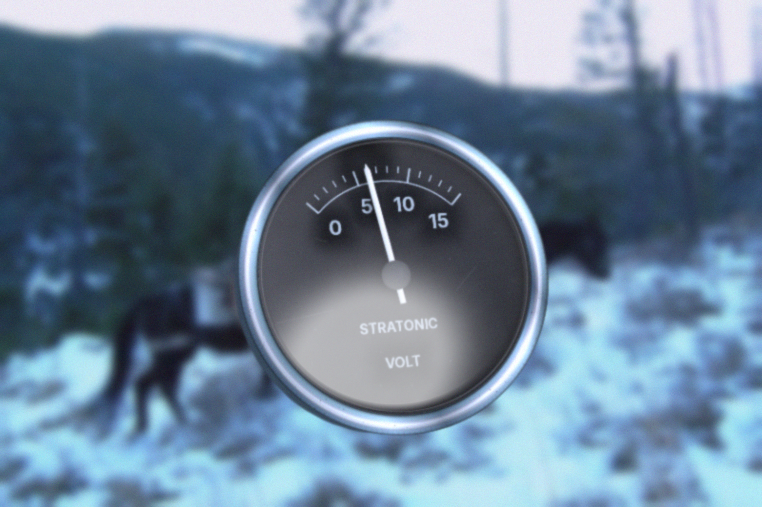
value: {"value": 6, "unit": "V"}
